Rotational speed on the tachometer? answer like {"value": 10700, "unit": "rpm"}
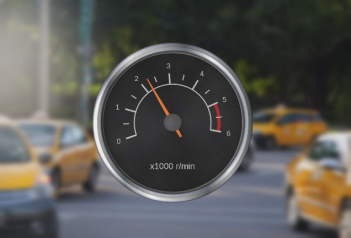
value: {"value": 2250, "unit": "rpm"}
